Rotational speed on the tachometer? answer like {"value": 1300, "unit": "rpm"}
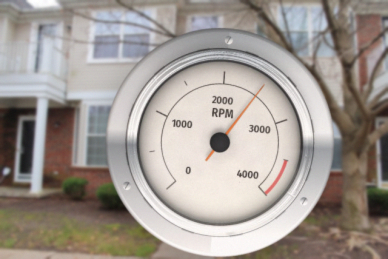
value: {"value": 2500, "unit": "rpm"}
